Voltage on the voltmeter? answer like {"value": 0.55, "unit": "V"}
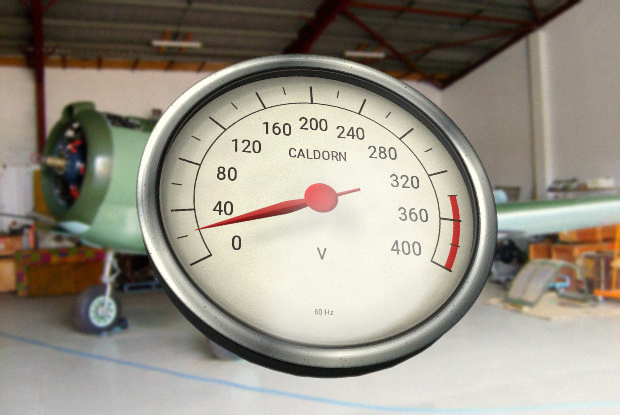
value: {"value": 20, "unit": "V"}
